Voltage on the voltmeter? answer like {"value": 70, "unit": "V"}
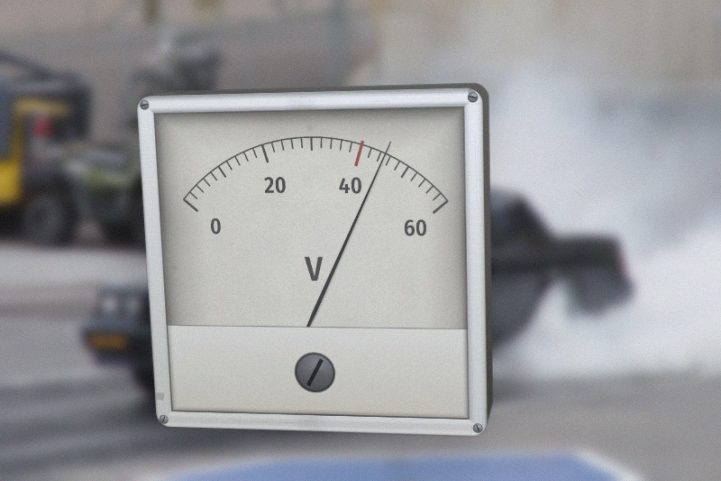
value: {"value": 45, "unit": "V"}
